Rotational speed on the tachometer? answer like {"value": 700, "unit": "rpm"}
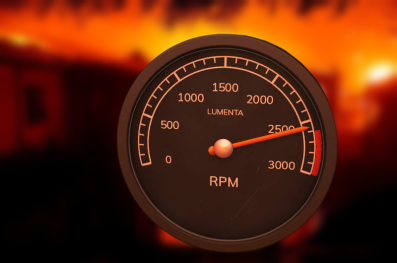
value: {"value": 2550, "unit": "rpm"}
